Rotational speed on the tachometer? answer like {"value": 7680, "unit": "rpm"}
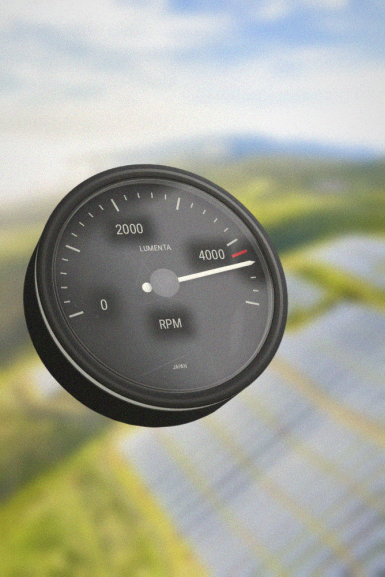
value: {"value": 4400, "unit": "rpm"}
